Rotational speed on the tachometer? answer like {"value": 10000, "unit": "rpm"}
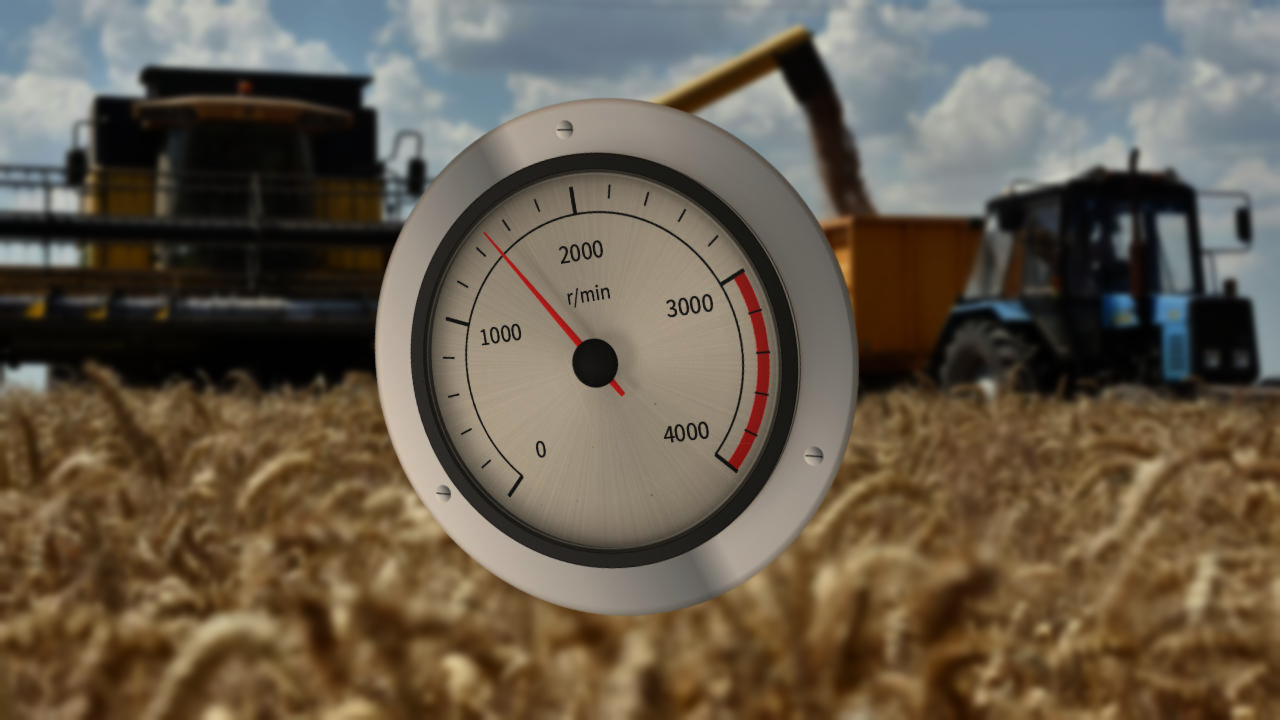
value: {"value": 1500, "unit": "rpm"}
